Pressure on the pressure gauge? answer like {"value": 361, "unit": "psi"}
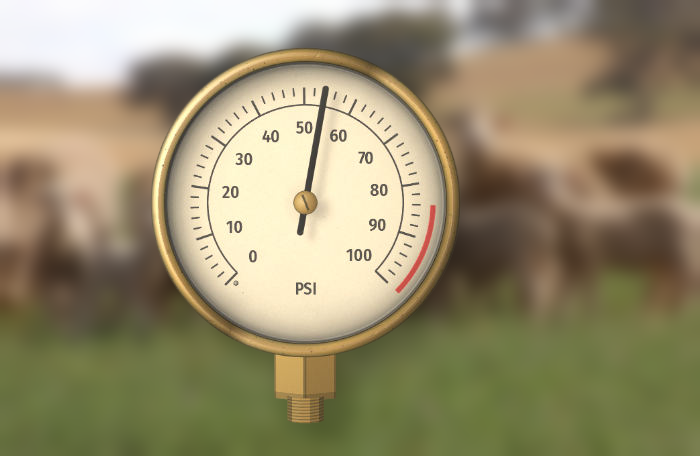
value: {"value": 54, "unit": "psi"}
